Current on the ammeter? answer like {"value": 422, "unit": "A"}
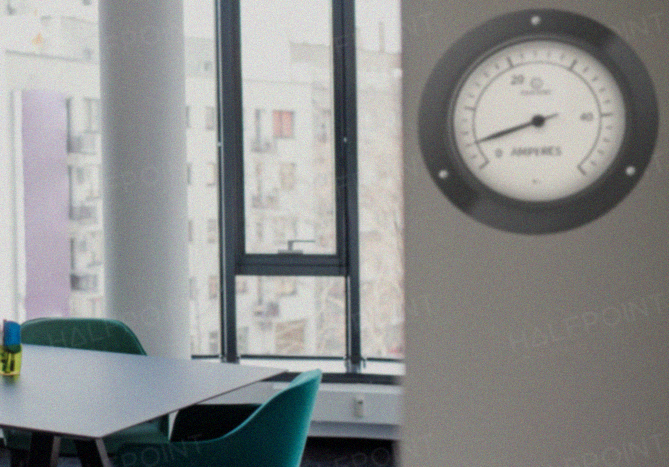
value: {"value": 4, "unit": "A"}
